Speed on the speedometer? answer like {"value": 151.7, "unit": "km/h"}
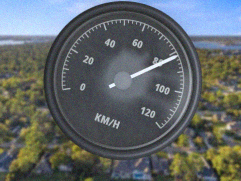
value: {"value": 82, "unit": "km/h"}
